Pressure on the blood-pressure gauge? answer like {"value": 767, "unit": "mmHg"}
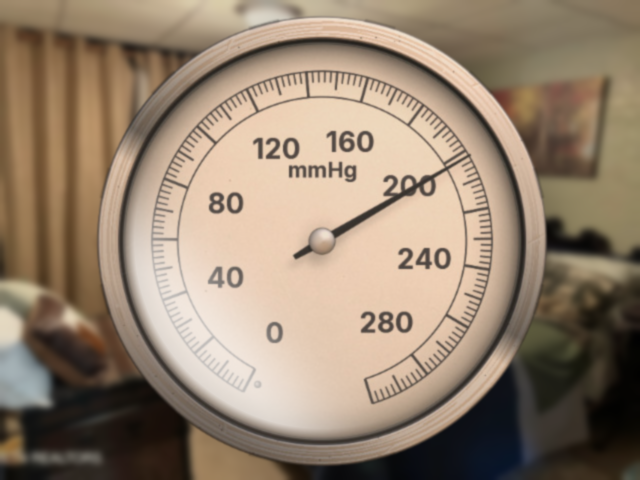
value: {"value": 202, "unit": "mmHg"}
